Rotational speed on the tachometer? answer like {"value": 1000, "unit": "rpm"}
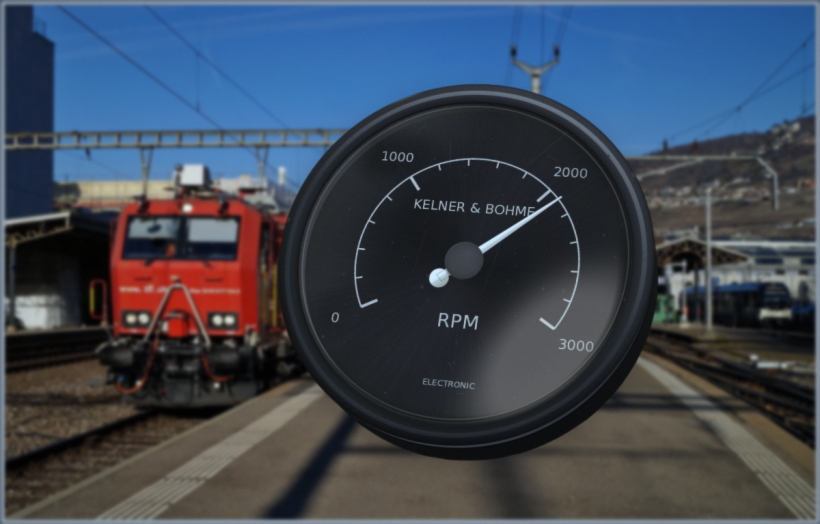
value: {"value": 2100, "unit": "rpm"}
